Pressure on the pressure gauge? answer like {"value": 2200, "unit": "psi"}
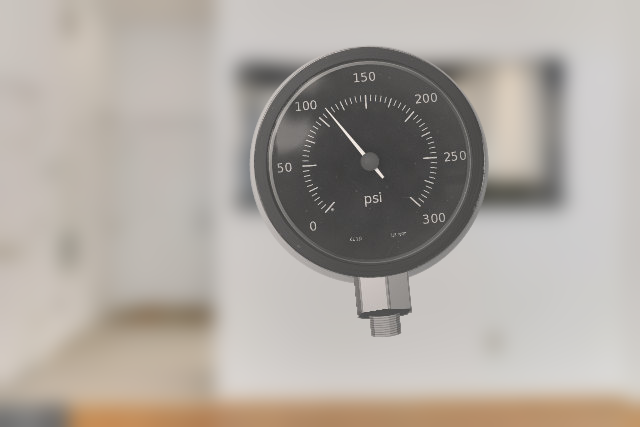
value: {"value": 110, "unit": "psi"}
